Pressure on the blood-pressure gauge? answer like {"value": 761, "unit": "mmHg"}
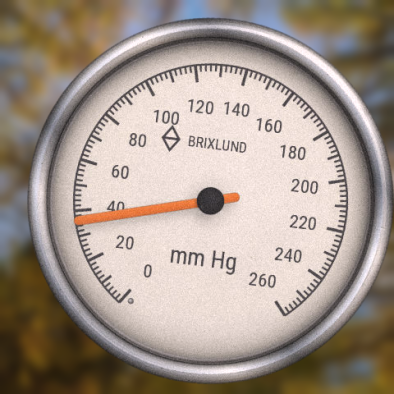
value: {"value": 36, "unit": "mmHg"}
